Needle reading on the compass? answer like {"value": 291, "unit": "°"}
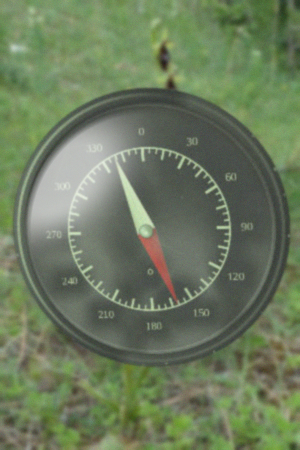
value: {"value": 160, "unit": "°"}
